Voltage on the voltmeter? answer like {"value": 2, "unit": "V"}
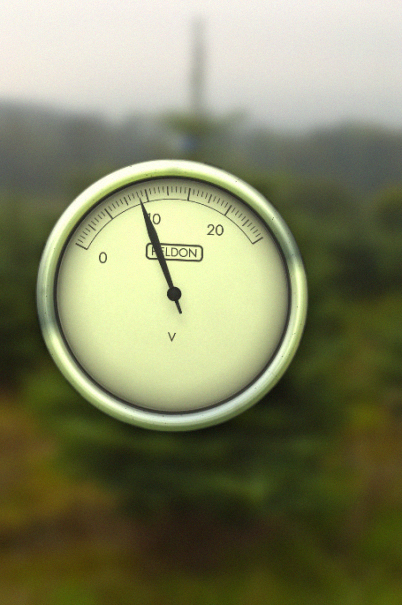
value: {"value": 9, "unit": "V"}
